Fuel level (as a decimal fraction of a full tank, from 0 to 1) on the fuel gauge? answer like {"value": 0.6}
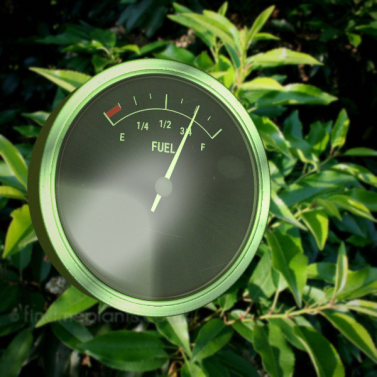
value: {"value": 0.75}
